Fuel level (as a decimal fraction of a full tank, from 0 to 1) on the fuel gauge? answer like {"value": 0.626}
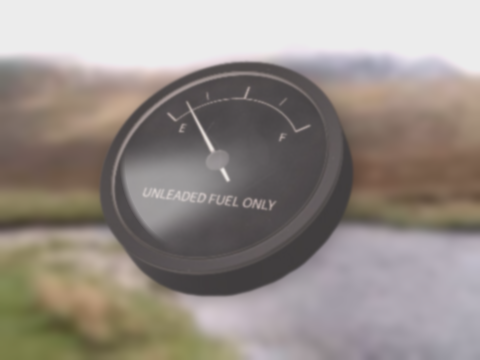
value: {"value": 0.125}
